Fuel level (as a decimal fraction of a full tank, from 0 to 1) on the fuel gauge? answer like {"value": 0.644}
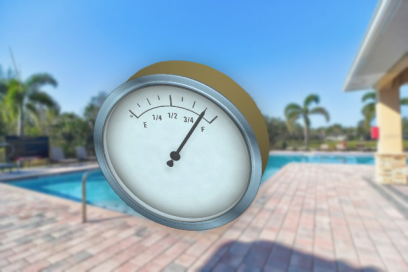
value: {"value": 0.875}
